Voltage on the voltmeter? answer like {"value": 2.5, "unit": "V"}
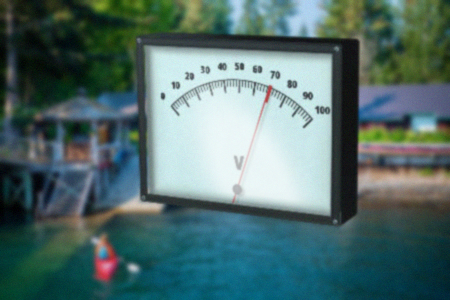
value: {"value": 70, "unit": "V"}
